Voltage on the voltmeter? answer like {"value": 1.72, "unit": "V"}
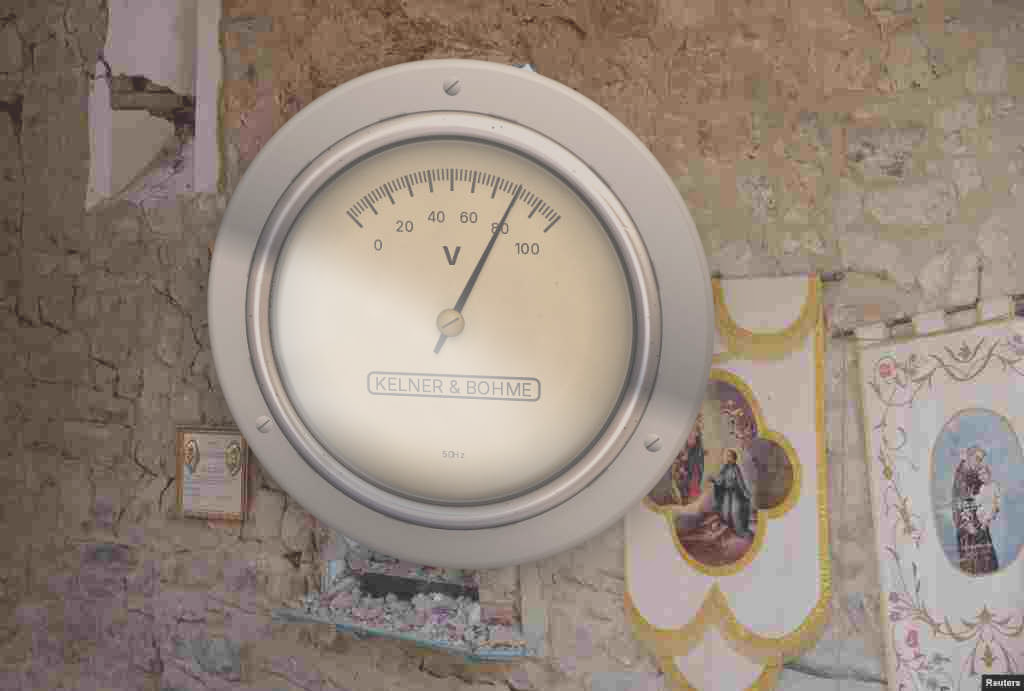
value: {"value": 80, "unit": "V"}
